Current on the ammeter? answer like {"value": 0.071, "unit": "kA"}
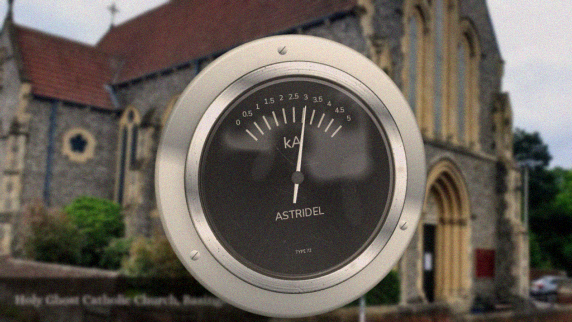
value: {"value": 3, "unit": "kA"}
